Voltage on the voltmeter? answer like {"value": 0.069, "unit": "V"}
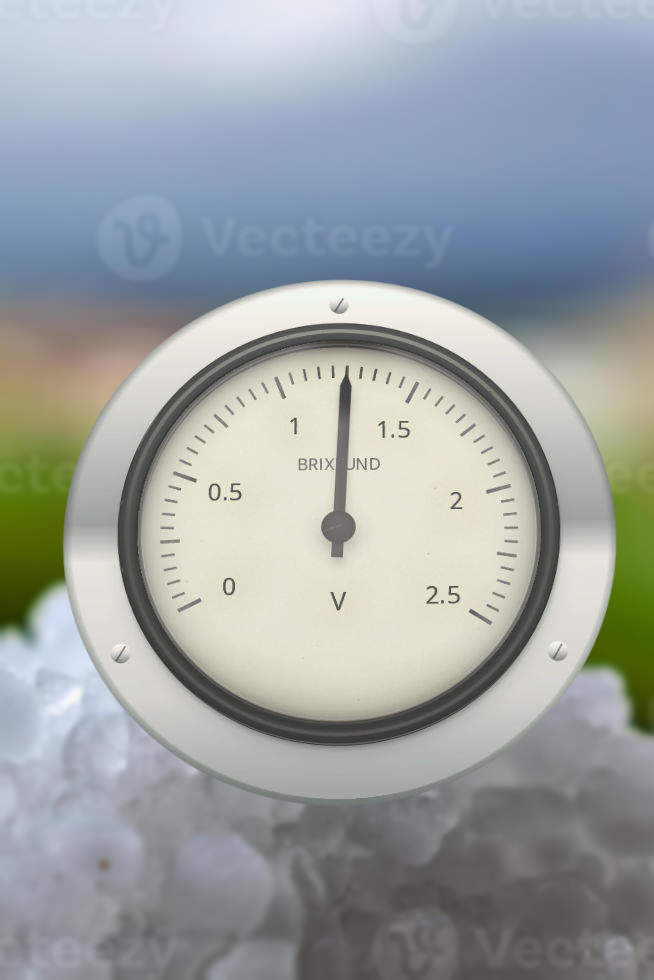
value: {"value": 1.25, "unit": "V"}
